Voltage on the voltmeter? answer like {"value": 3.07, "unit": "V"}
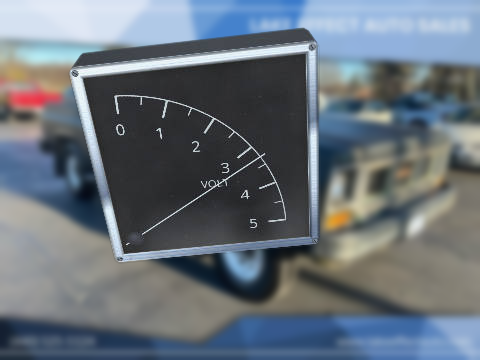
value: {"value": 3.25, "unit": "V"}
